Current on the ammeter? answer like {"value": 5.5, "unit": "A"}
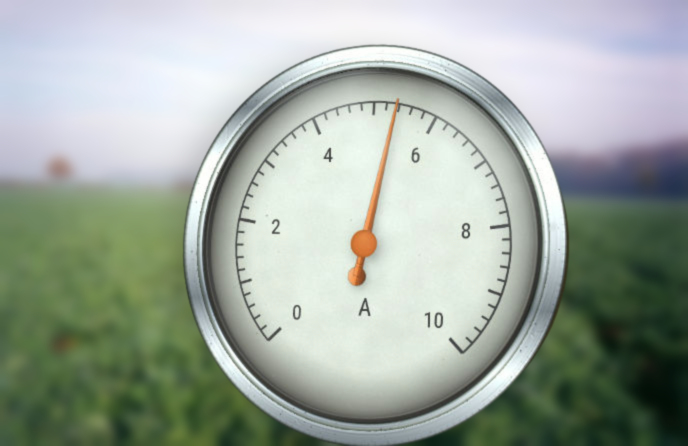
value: {"value": 5.4, "unit": "A"}
